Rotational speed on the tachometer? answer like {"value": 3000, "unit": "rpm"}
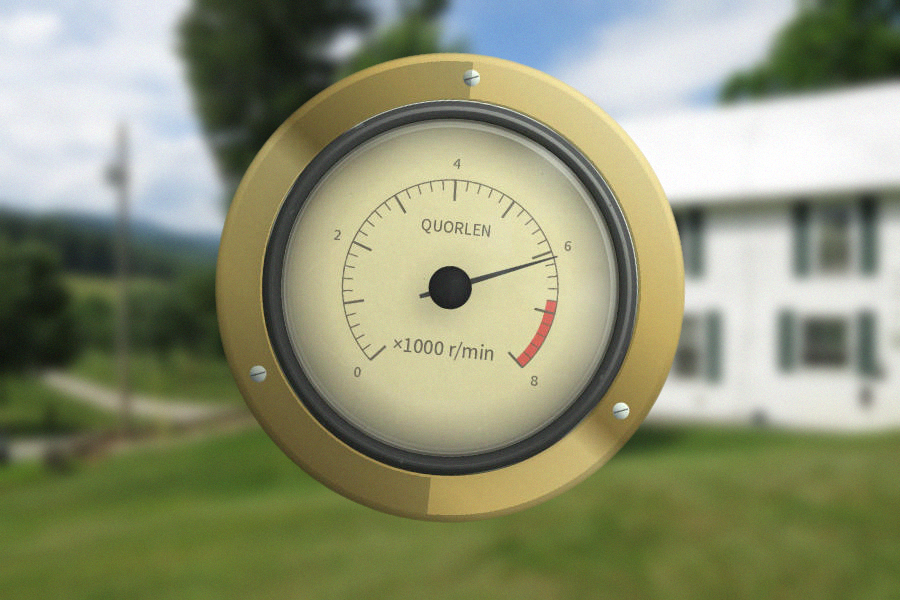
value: {"value": 6100, "unit": "rpm"}
